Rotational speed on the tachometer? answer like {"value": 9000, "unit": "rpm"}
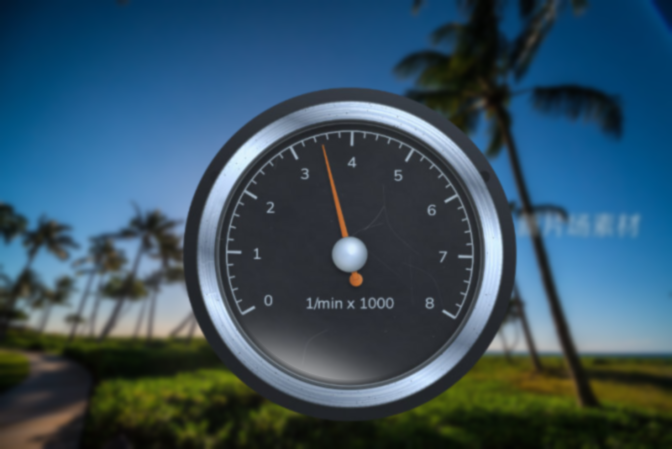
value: {"value": 3500, "unit": "rpm"}
